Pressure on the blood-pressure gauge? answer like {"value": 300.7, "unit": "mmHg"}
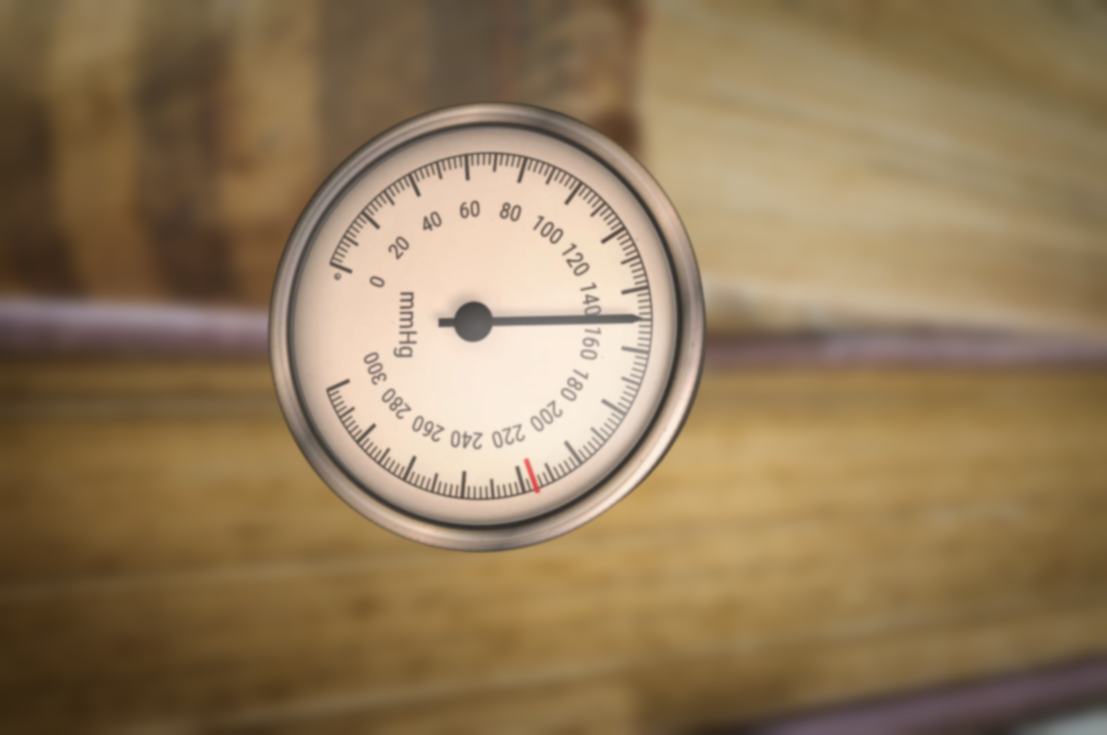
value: {"value": 150, "unit": "mmHg"}
